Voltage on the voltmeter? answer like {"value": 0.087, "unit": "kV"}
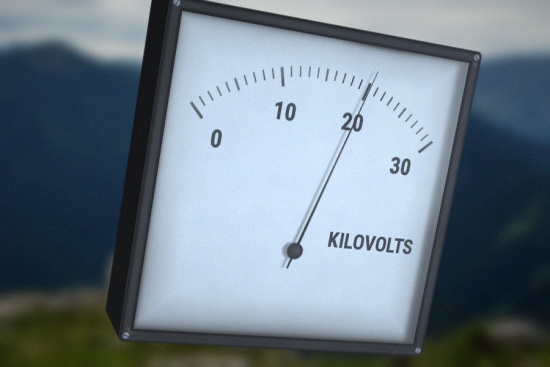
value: {"value": 20, "unit": "kV"}
